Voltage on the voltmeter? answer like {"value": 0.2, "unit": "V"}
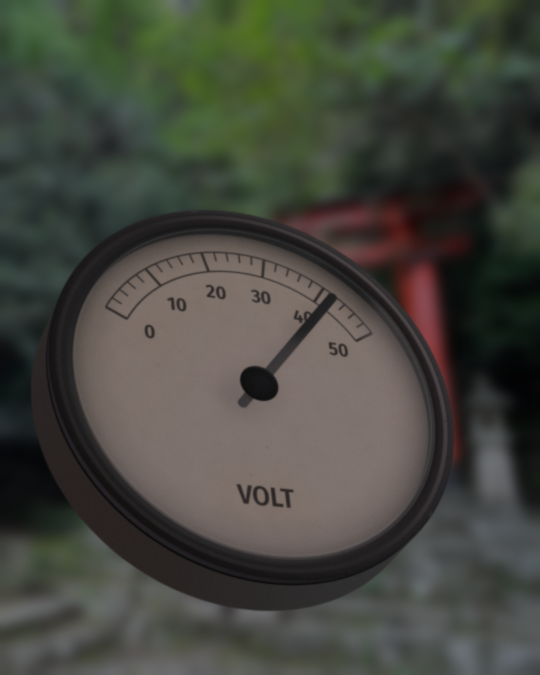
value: {"value": 42, "unit": "V"}
